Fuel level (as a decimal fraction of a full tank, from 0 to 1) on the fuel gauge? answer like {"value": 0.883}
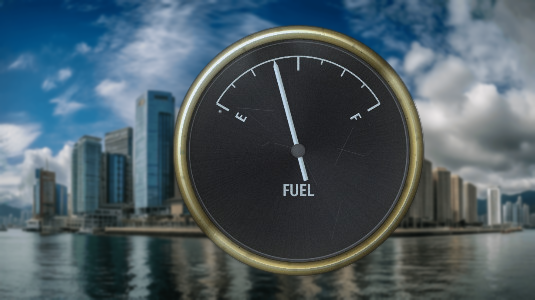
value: {"value": 0.375}
